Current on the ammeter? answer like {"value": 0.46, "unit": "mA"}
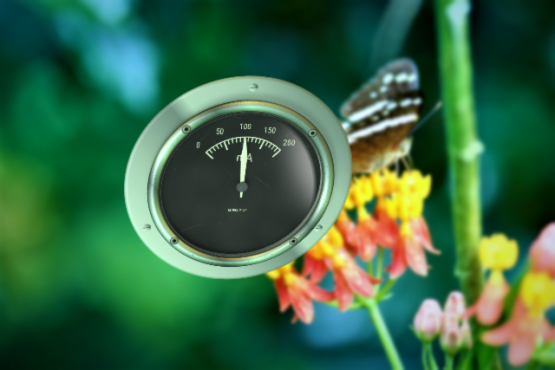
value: {"value": 100, "unit": "mA"}
